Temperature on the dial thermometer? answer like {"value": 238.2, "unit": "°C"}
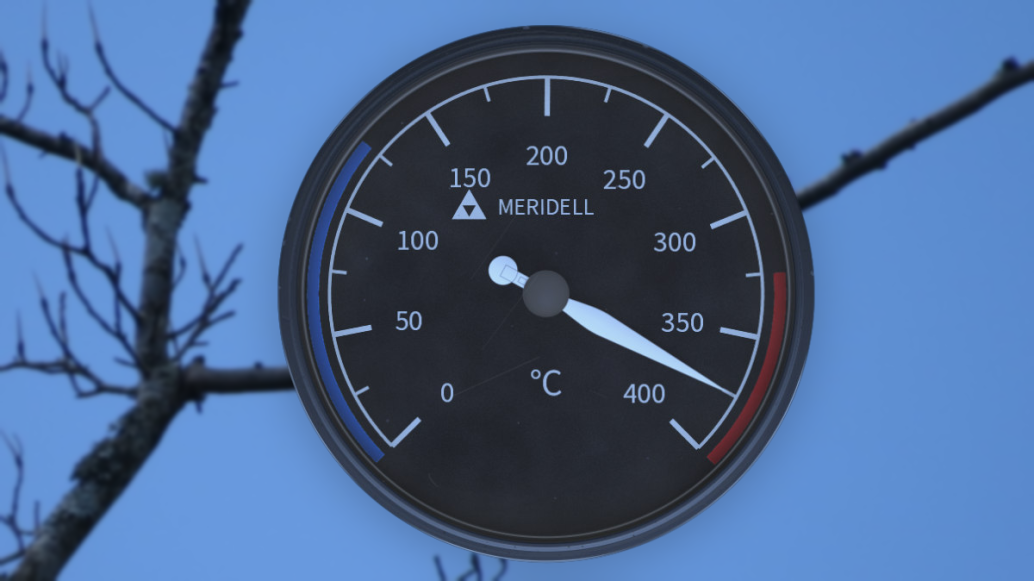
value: {"value": 375, "unit": "°C"}
